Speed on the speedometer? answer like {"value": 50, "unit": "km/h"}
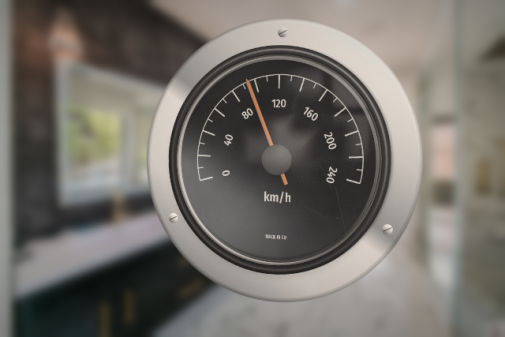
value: {"value": 95, "unit": "km/h"}
